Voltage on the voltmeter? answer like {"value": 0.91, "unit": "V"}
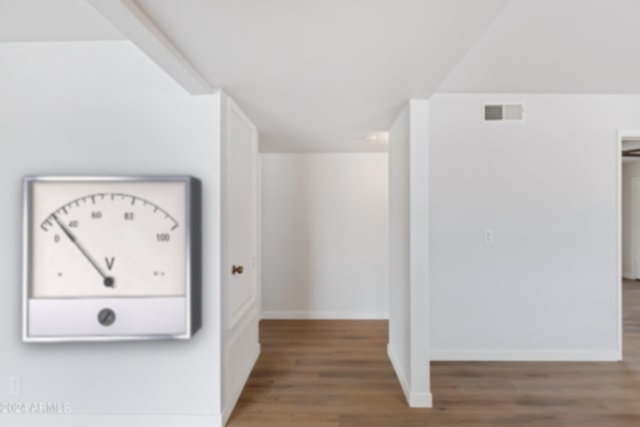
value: {"value": 30, "unit": "V"}
